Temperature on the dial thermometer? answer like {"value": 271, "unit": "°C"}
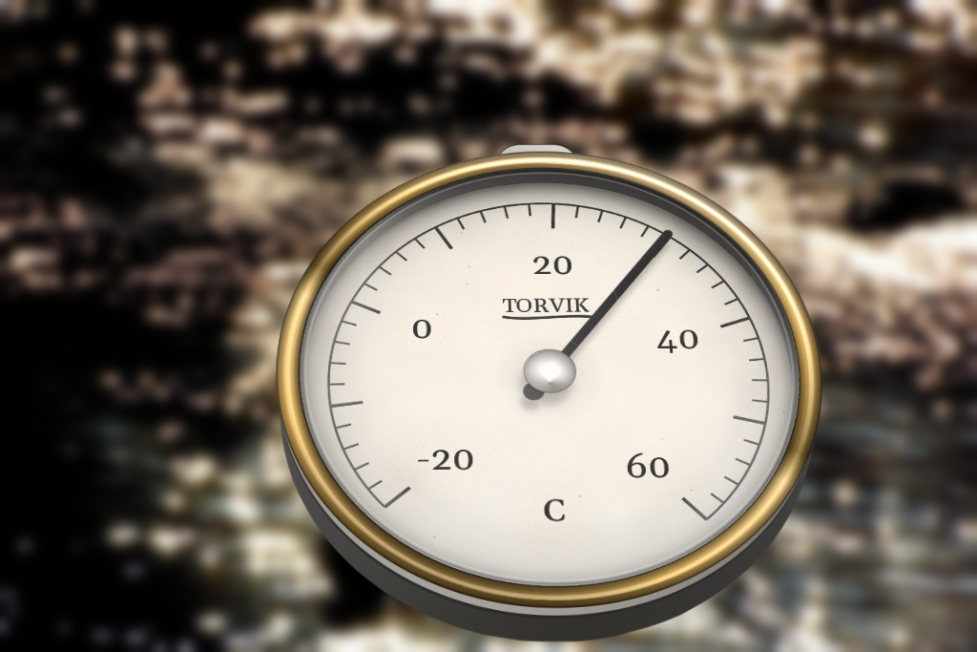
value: {"value": 30, "unit": "°C"}
